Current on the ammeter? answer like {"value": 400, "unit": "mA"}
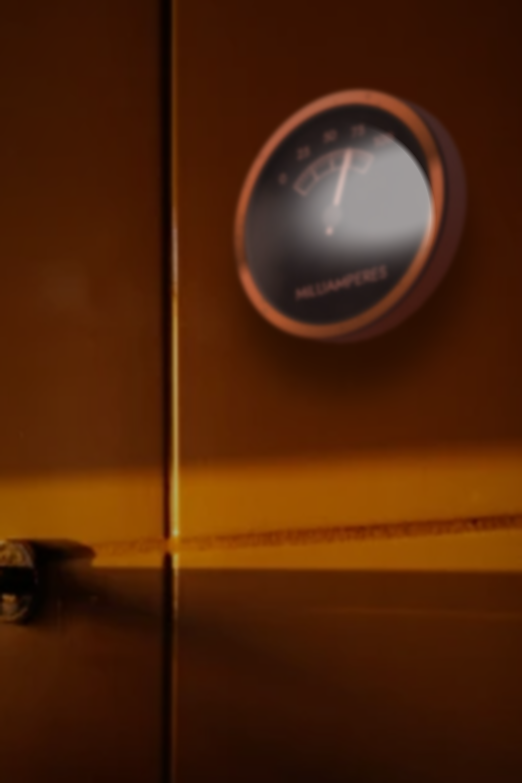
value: {"value": 75, "unit": "mA"}
